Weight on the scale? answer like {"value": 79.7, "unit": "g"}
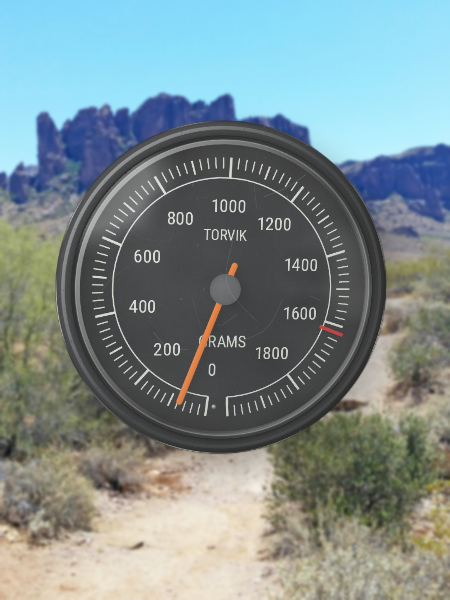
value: {"value": 80, "unit": "g"}
